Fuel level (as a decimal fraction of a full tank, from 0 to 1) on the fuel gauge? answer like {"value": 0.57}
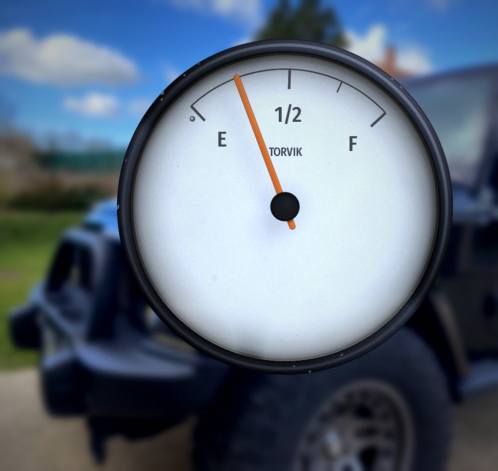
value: {"value": 0.25}
